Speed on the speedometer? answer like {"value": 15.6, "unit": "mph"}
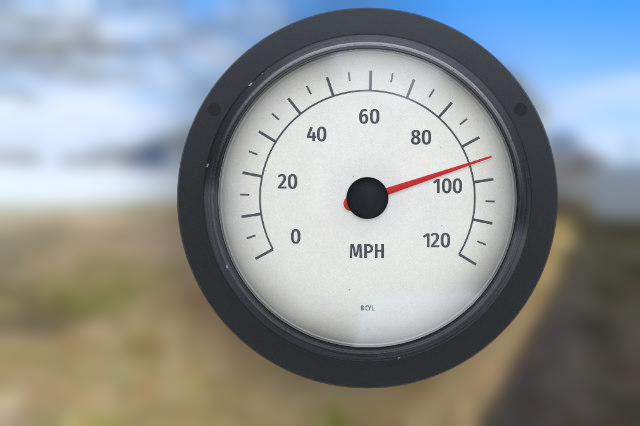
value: {"value": 95, "unit": "mph"}
